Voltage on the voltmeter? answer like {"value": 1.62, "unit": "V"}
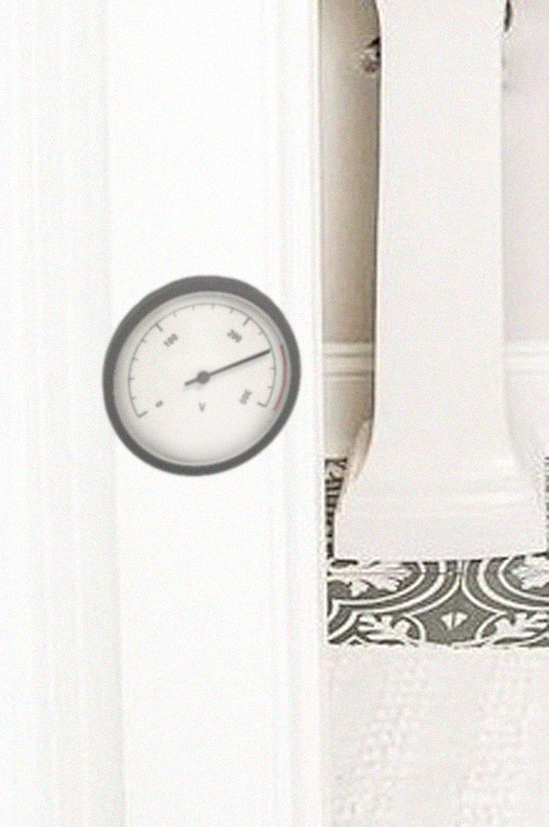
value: {"value": 240, "unit": "V"}
